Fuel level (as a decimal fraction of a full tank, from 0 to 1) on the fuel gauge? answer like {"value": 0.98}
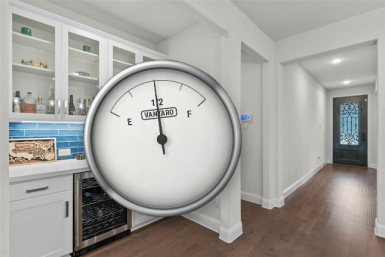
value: {"value": 0.5}
